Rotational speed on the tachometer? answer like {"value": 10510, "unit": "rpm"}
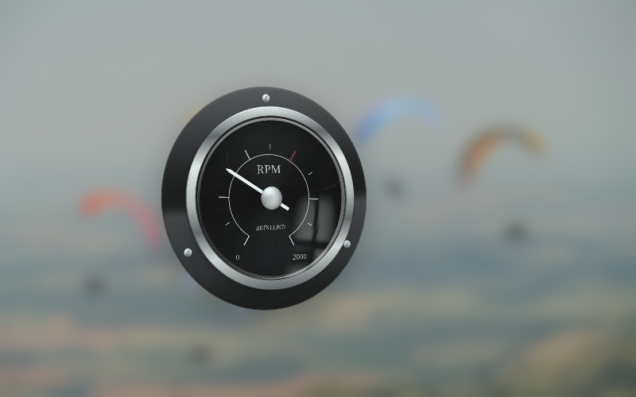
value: {"value": 600, "unit": "rpm"}
